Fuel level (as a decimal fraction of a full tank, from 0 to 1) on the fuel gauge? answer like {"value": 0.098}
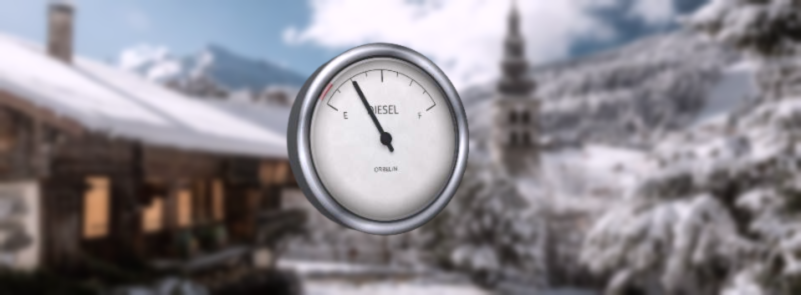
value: {"value": 0.25}
